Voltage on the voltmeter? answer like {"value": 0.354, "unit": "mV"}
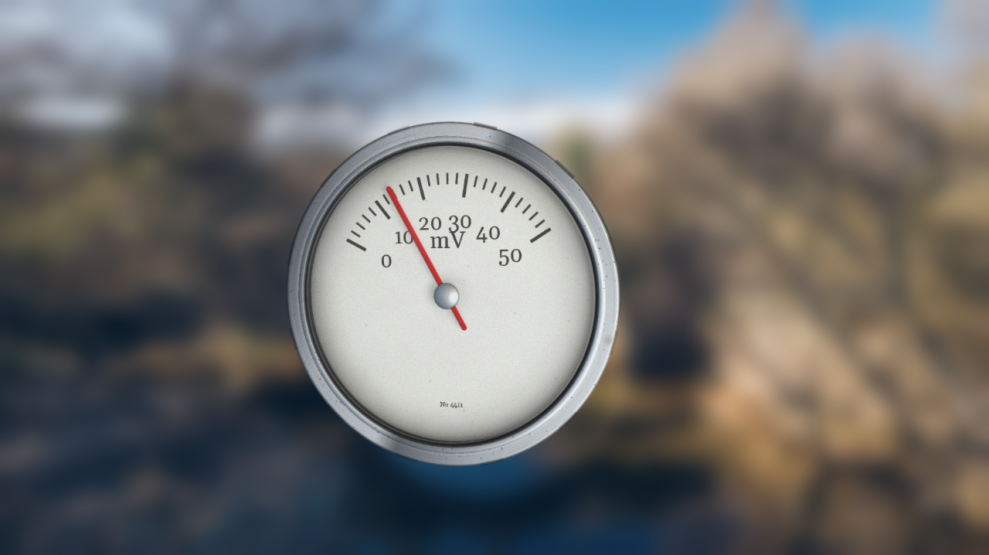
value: {"value": 14, "unit": "mV"}
